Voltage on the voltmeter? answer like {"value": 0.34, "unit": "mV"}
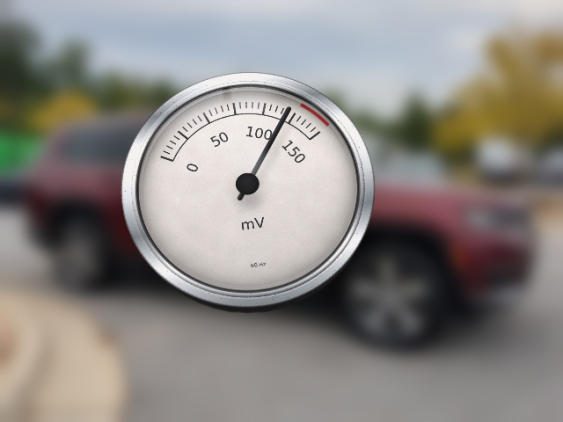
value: {"value": 120, "unit": "mV"}
